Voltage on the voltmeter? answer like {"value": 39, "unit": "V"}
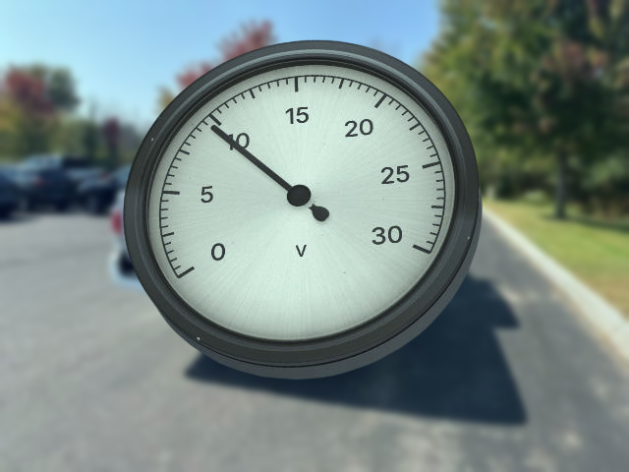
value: {"value": 9.5, "unit": "V"}
